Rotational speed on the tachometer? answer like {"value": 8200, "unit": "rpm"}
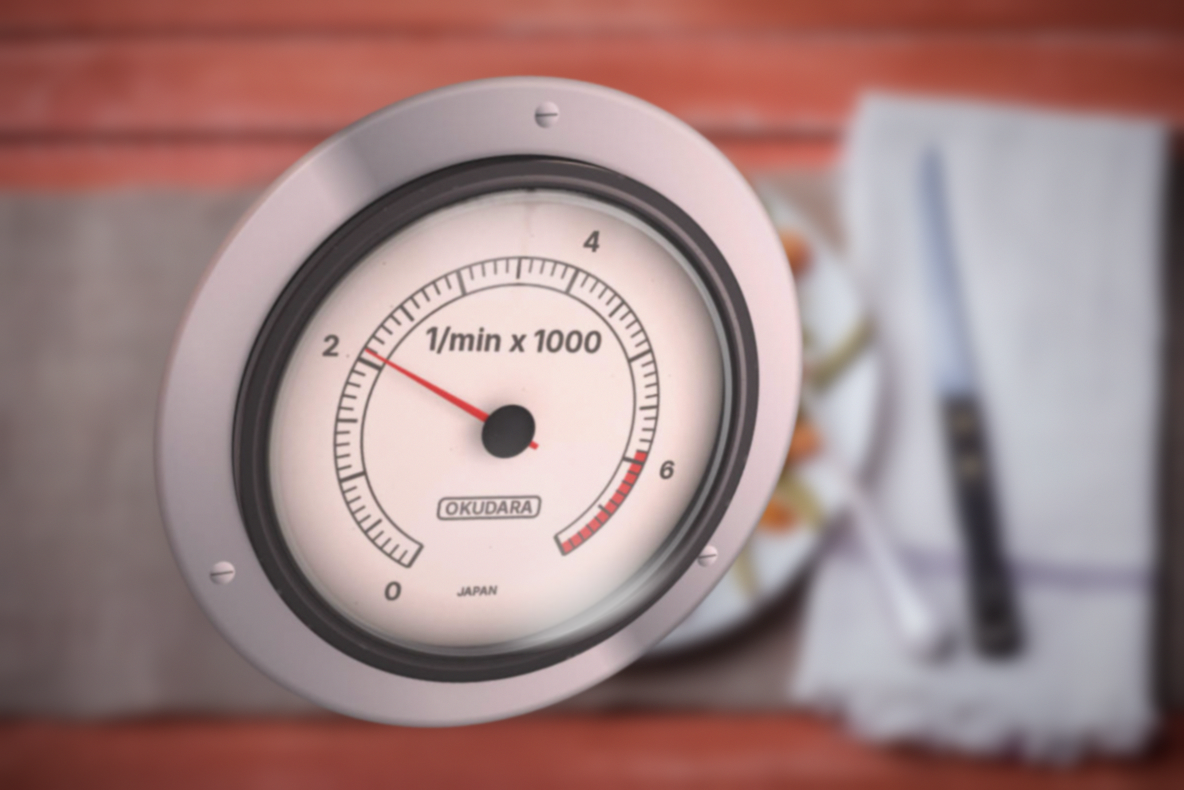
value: {"value": 2100, "unit": "rpm"}
